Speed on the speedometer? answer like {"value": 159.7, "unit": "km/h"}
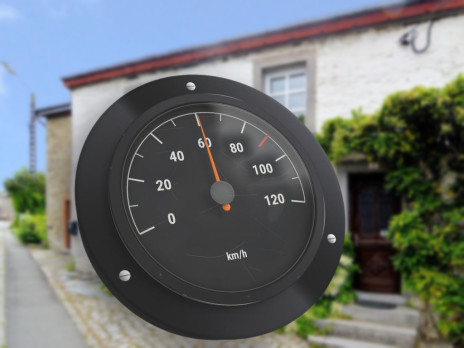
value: {"value": 60, "unit": "km/h"}
